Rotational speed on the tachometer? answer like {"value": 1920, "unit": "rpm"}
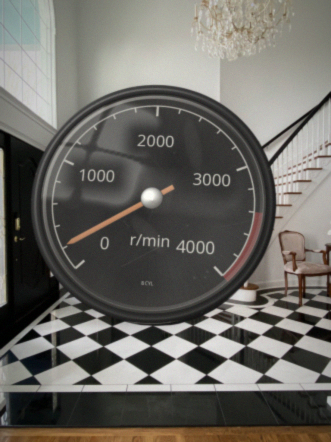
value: {"value": 200, "unit": "rpm"}
